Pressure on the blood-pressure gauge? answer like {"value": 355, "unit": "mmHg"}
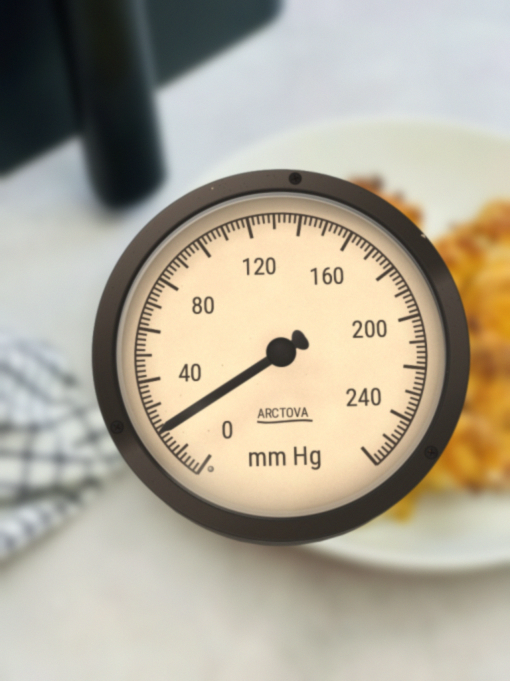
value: {"value": 20, "unit": "mmHg"}
